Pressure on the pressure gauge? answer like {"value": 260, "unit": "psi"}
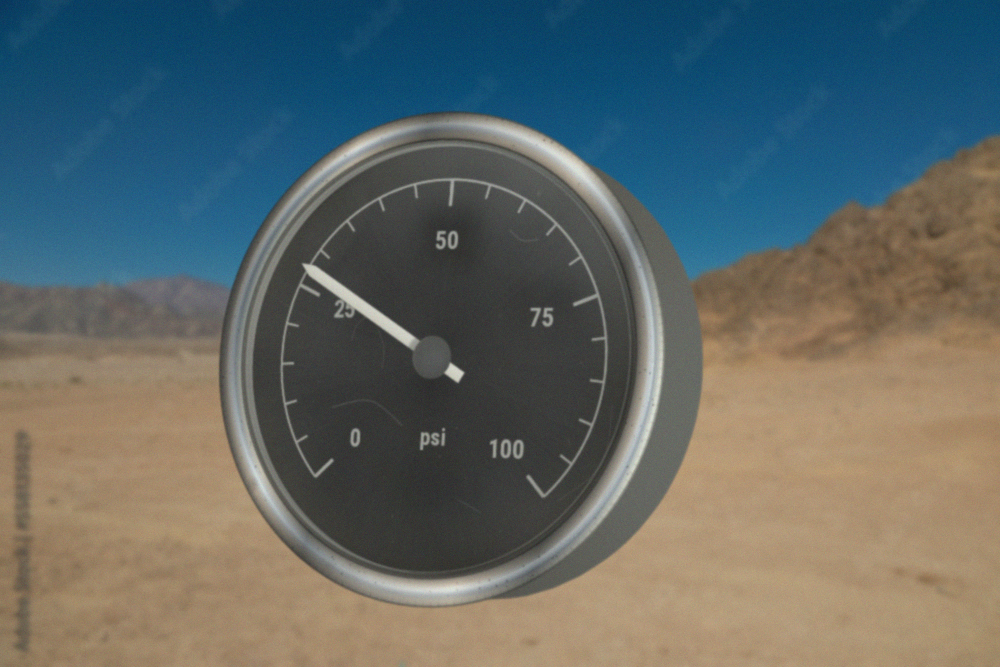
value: {"value": 27.5, "unit": "psi"}
